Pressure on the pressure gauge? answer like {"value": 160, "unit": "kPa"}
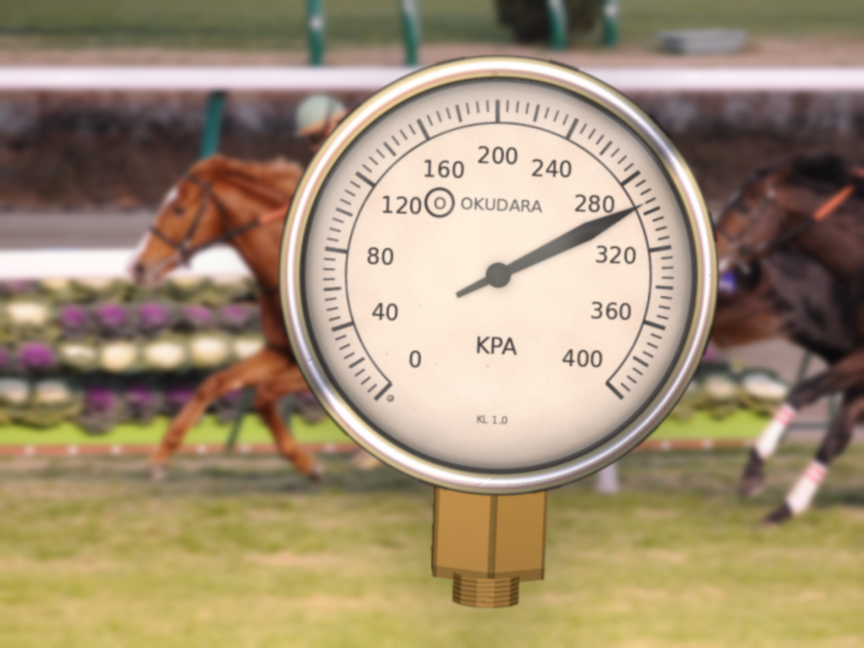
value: {"value": 295, "unit": "kPa"}
